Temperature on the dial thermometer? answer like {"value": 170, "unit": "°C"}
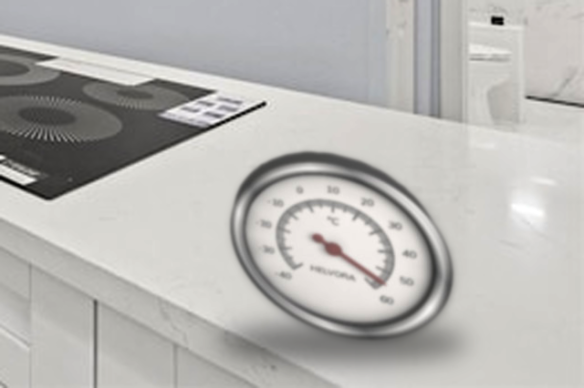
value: {"value": 55, "unit": "°C"}
